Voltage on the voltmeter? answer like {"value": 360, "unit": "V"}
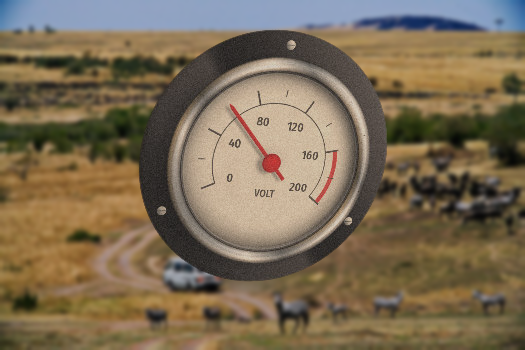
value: {"value": 60, "unit": "V"}
